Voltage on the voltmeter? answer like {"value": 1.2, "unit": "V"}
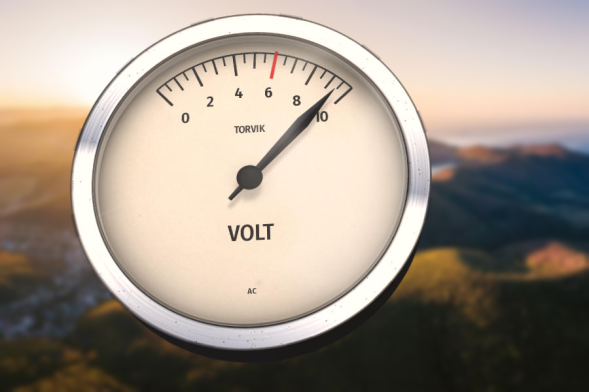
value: {"value": 9.5, "unit": "V"}
